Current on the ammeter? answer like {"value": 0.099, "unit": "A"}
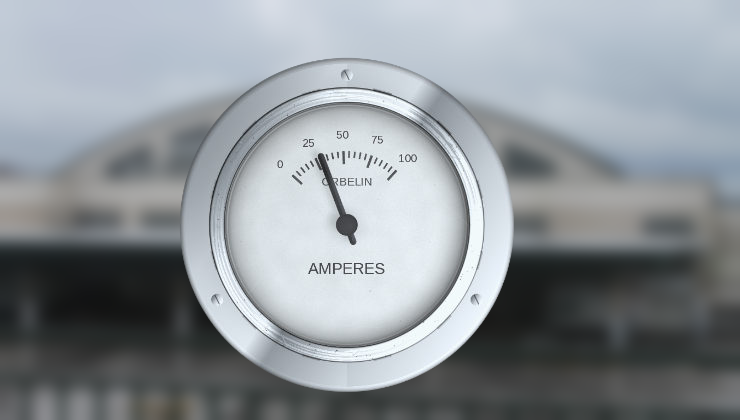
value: {"value": 30, "unit": "A"}
